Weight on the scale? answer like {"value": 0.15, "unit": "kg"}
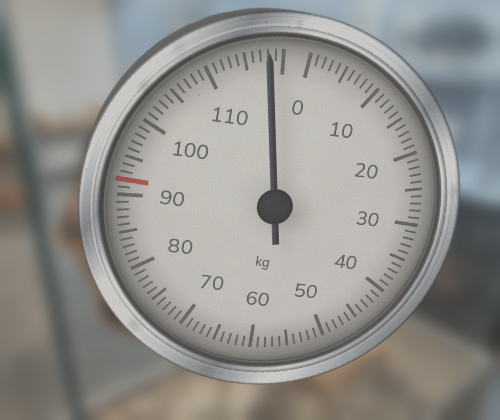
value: {"value": 118, "unit": "kg"}
